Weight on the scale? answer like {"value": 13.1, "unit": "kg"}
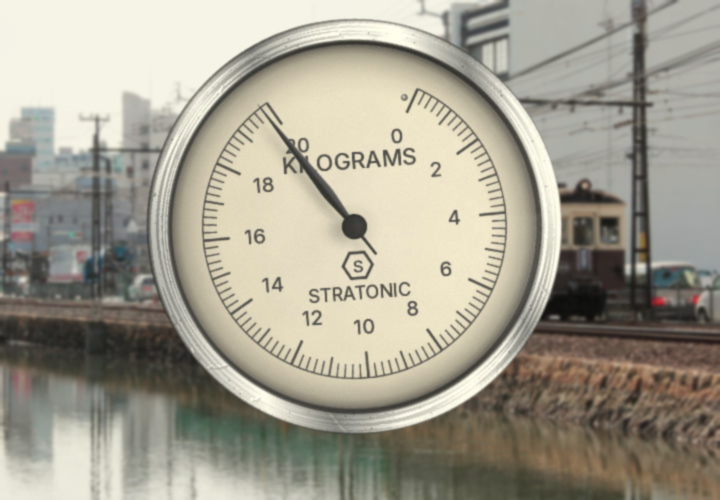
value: {"value": 19.8, "unit": "kg"}
